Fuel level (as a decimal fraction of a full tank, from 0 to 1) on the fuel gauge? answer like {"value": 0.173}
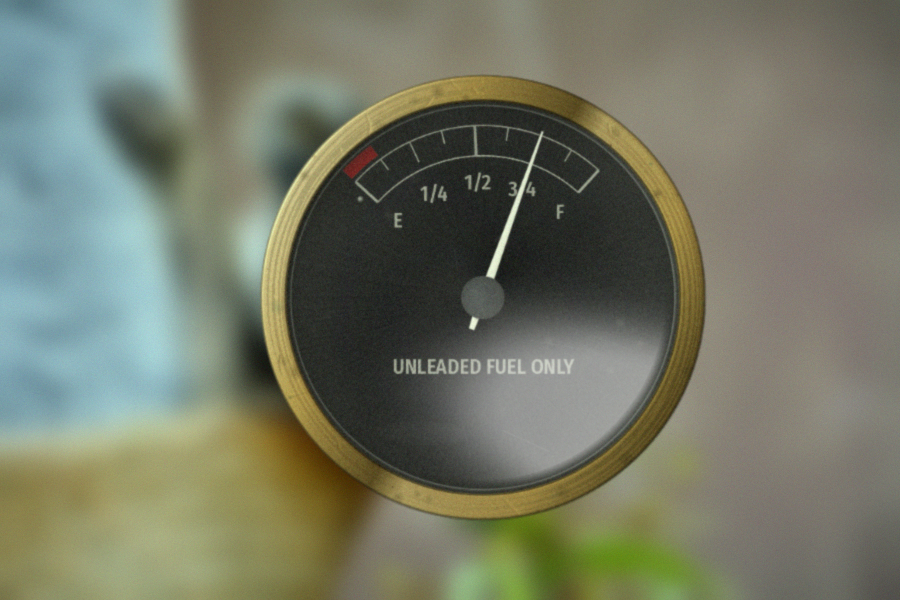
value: {"value": 0.75}
